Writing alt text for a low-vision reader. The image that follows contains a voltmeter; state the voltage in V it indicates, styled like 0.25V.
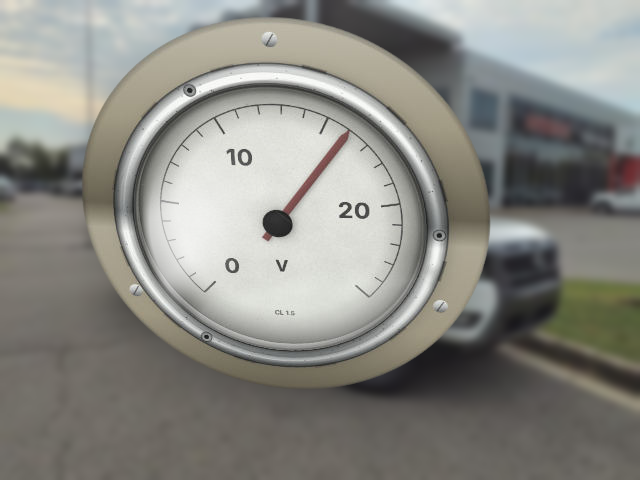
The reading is 16V
